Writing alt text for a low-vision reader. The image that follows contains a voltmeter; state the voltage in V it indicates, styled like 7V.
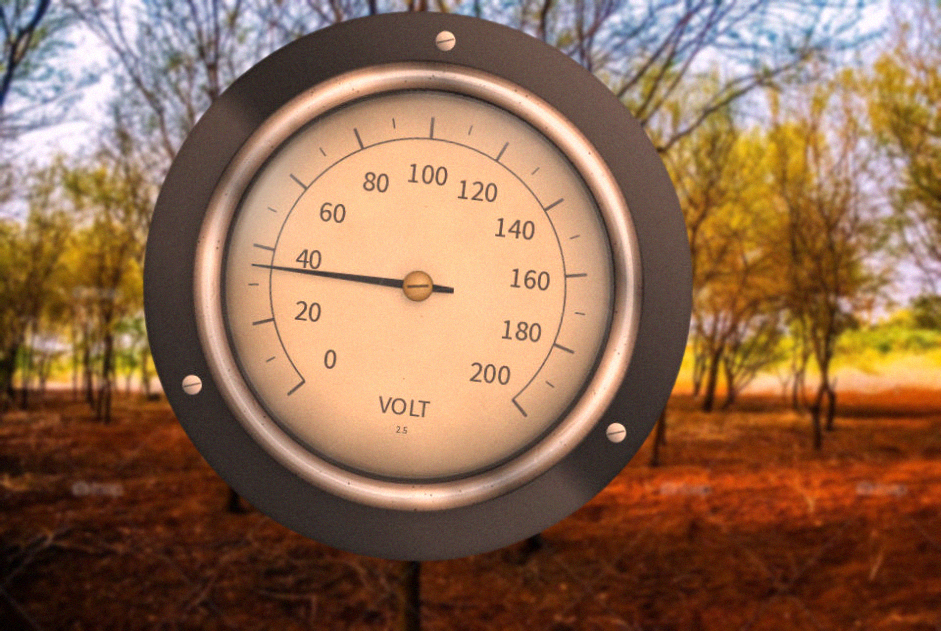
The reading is 35V
